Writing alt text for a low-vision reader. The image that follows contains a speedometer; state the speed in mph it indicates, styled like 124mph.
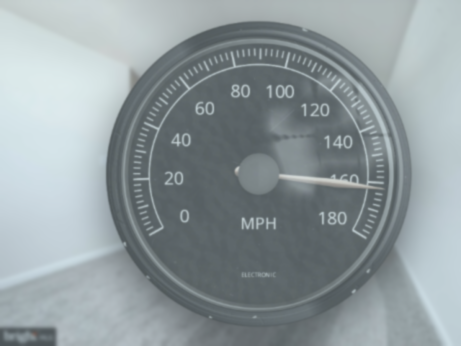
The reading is 162mph
